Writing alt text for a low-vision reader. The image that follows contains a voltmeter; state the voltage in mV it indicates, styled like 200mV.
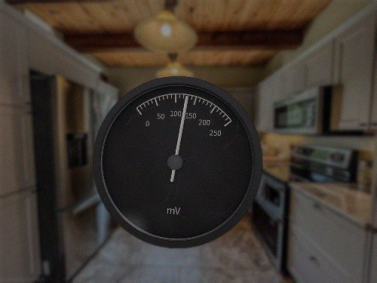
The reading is 130mV
